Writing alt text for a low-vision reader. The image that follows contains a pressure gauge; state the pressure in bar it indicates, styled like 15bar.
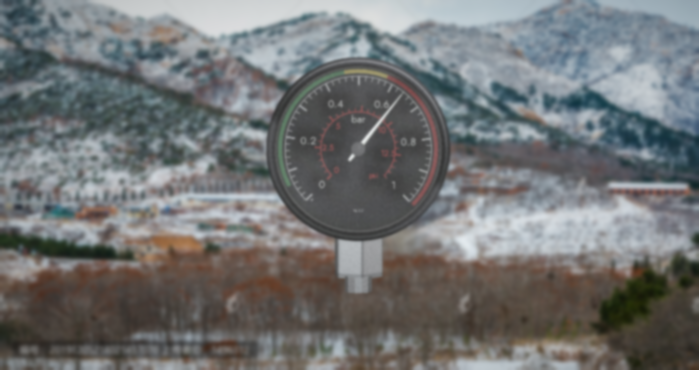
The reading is 0.64bar
